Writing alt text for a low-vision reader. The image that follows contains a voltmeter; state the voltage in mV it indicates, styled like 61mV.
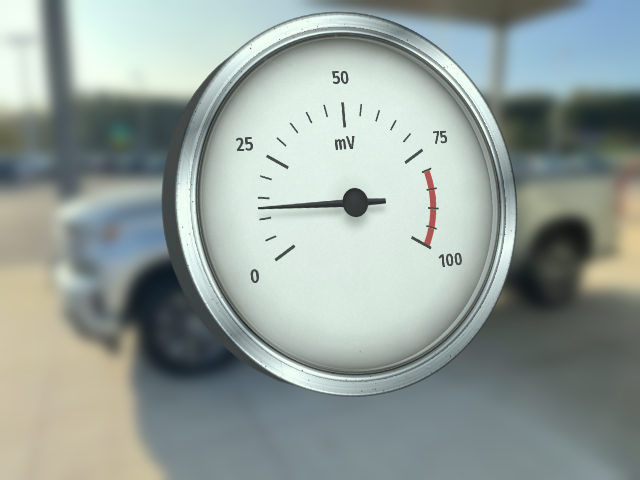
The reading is 12.5mV
